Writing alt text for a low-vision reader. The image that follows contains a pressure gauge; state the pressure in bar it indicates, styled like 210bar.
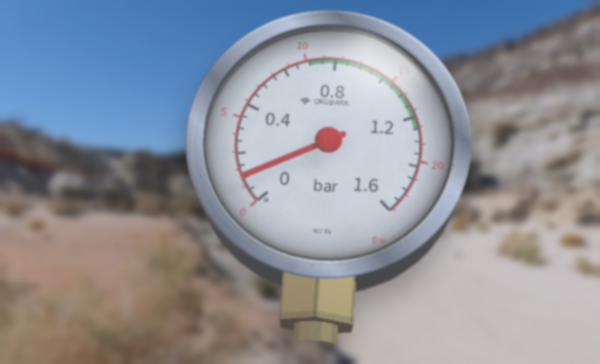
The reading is 0.1bar
